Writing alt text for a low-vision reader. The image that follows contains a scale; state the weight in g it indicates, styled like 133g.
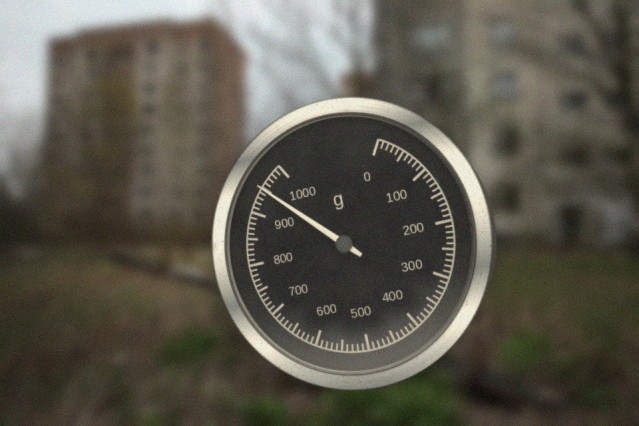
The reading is 950g
